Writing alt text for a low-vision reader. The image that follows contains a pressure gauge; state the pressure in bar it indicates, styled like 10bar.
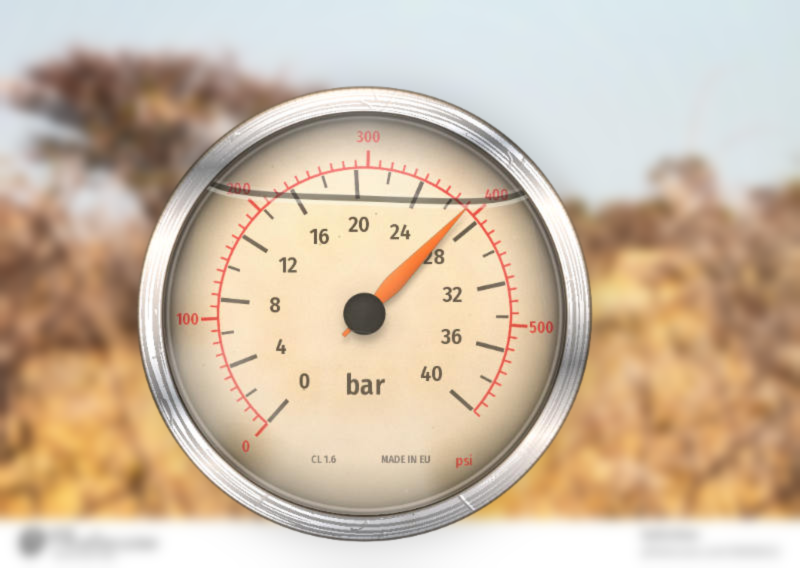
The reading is 27bar
